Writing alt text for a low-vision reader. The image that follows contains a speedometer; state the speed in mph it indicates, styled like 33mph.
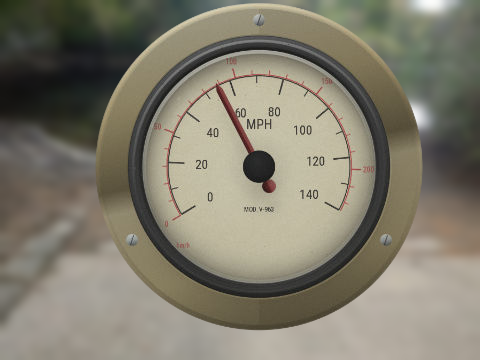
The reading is 55mph
